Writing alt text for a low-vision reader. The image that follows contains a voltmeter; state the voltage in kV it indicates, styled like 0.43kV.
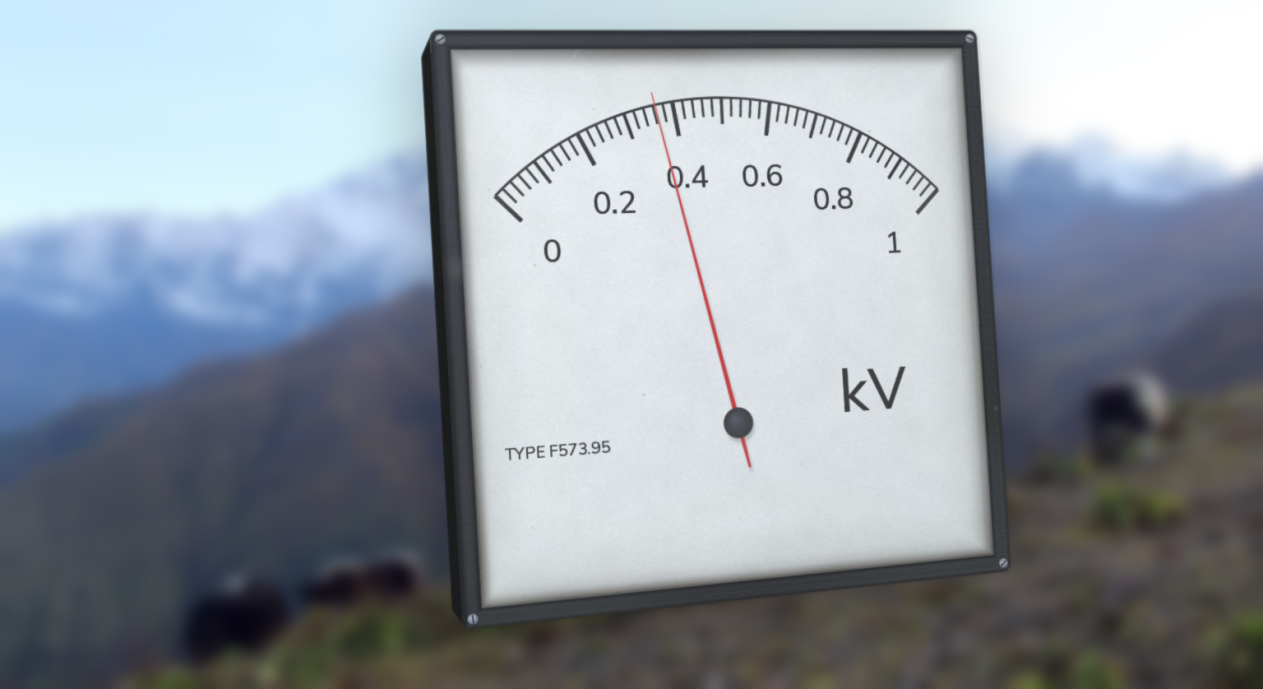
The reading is 0.36kV
